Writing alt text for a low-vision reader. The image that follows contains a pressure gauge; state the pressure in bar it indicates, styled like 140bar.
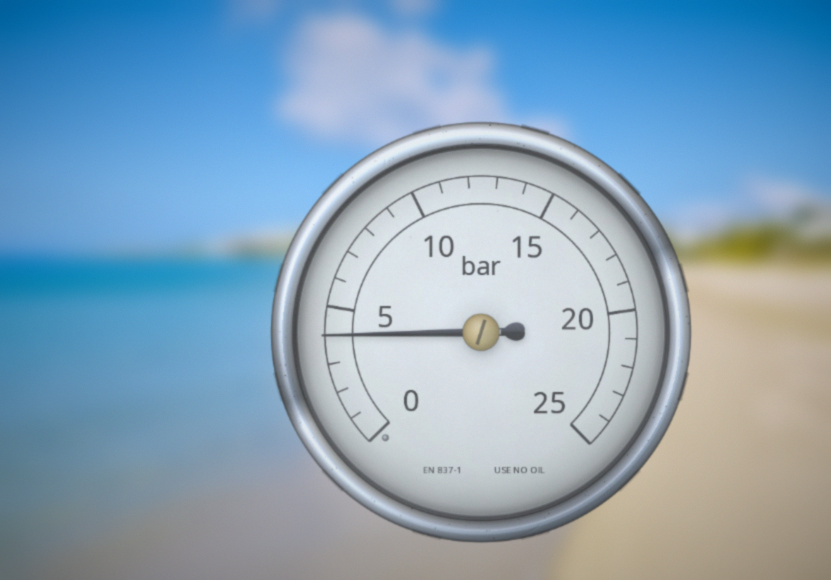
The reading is 4bar
